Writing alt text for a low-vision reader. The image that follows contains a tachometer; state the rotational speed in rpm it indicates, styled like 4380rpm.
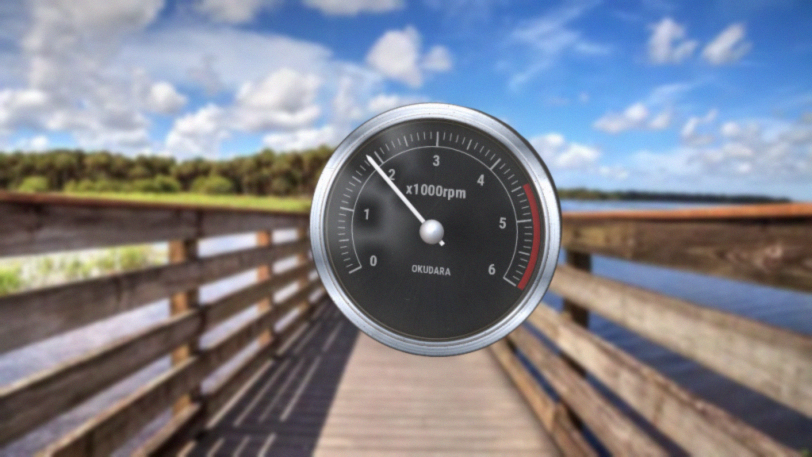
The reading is 1900rpm
